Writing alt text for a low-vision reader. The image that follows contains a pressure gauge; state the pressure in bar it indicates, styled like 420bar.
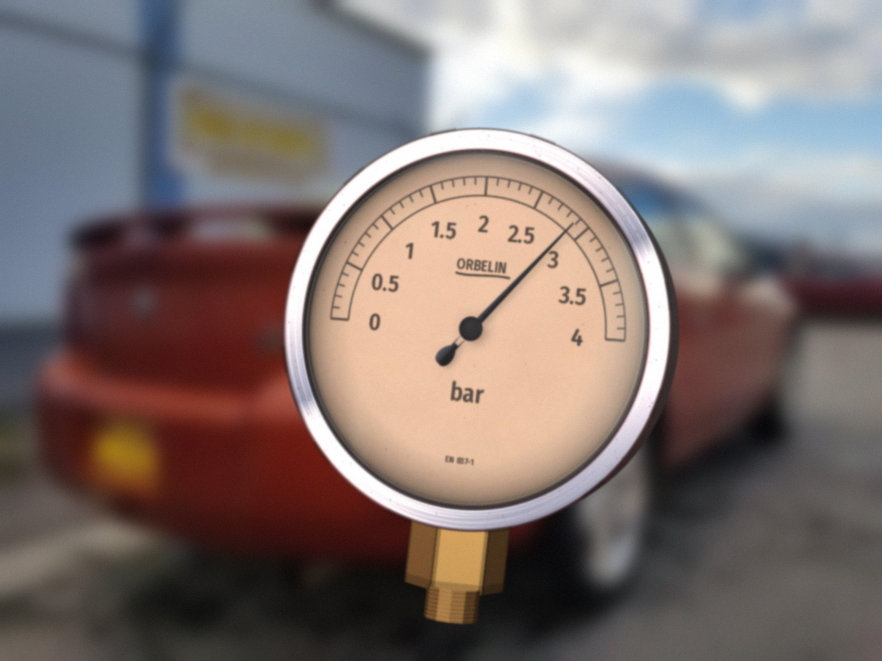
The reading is 2.9bar
